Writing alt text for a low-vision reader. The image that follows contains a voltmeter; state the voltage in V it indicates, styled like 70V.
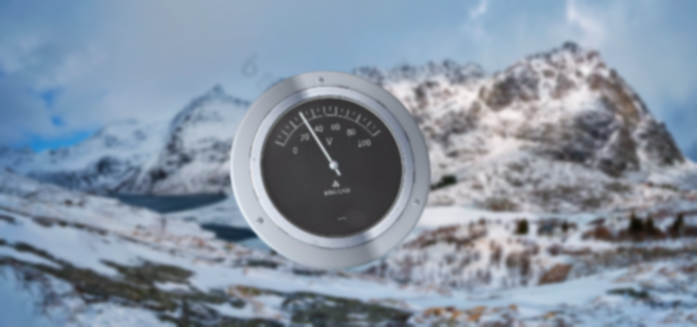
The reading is 30V
